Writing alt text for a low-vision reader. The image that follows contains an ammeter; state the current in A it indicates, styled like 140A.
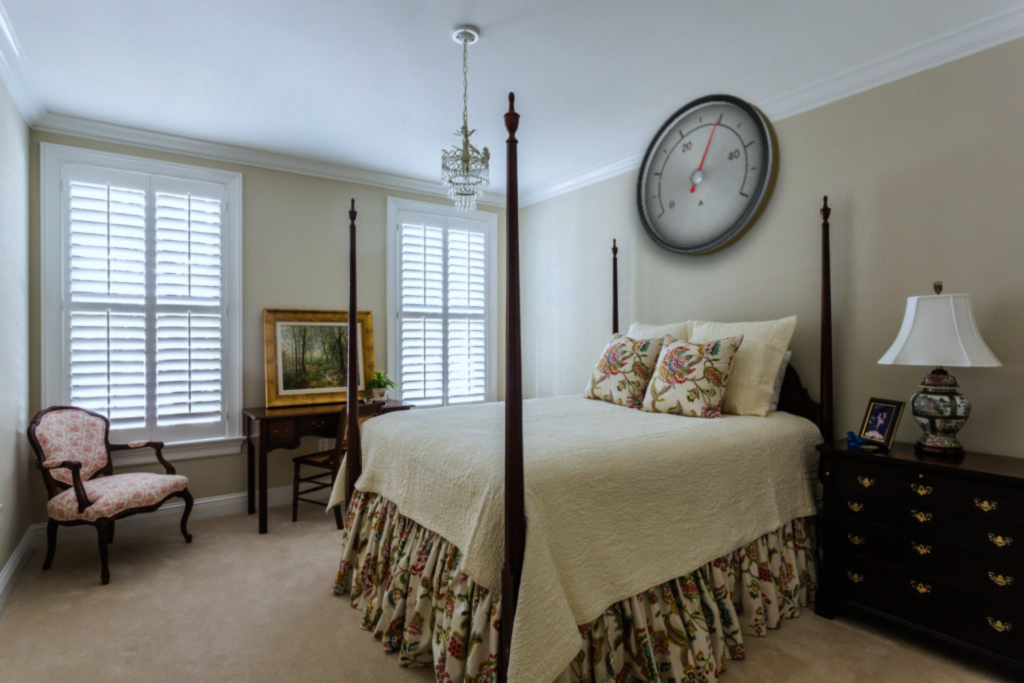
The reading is 30A
